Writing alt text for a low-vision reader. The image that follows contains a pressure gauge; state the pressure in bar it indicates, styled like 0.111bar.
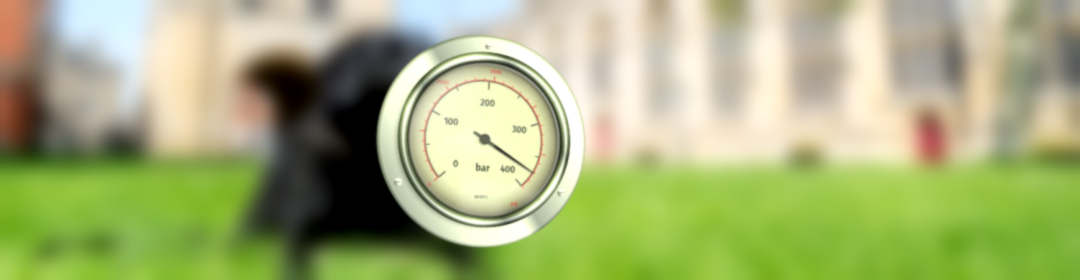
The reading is 375bar
